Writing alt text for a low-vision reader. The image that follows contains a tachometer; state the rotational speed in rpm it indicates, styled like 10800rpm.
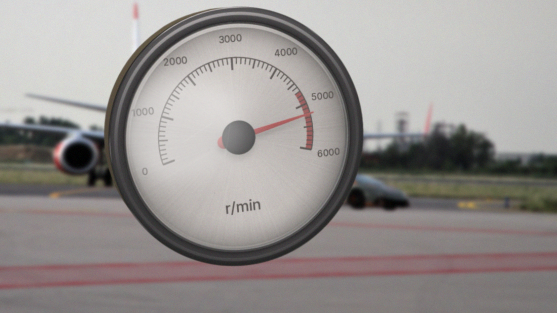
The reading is 5200rpm
